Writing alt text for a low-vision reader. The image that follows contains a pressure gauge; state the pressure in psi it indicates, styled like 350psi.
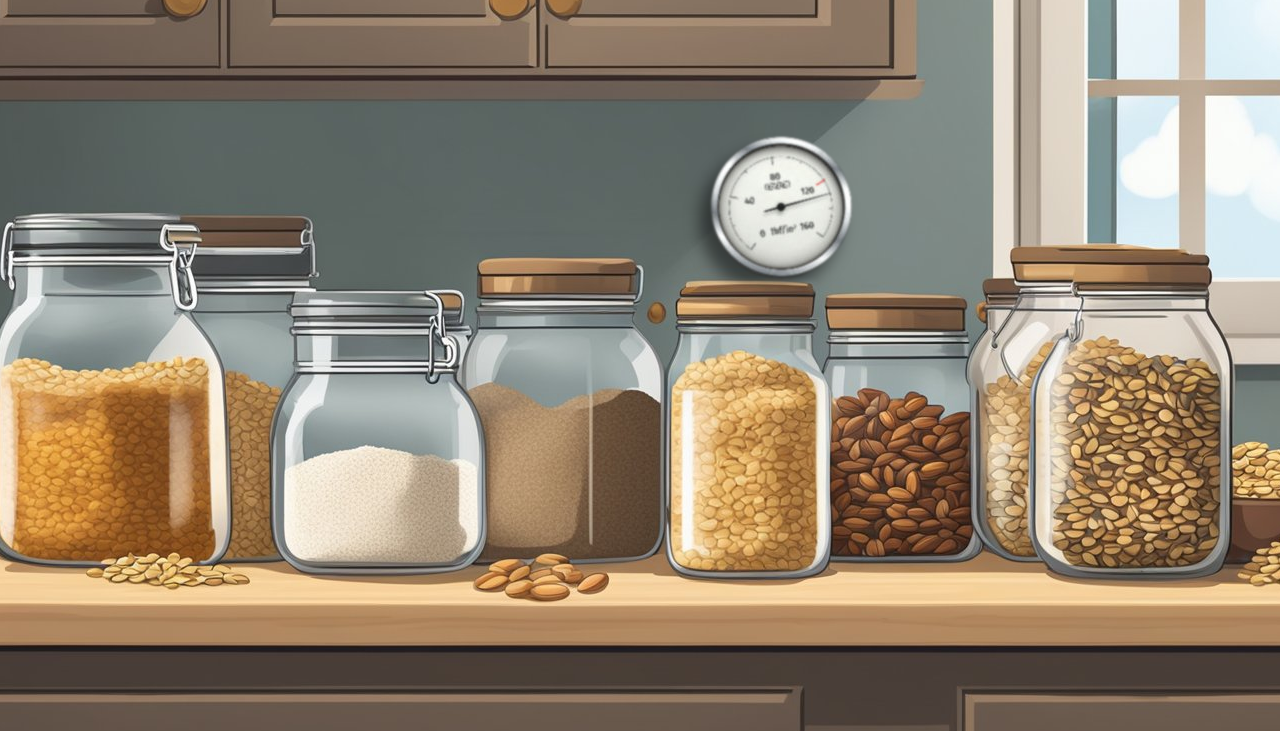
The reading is 130psi
